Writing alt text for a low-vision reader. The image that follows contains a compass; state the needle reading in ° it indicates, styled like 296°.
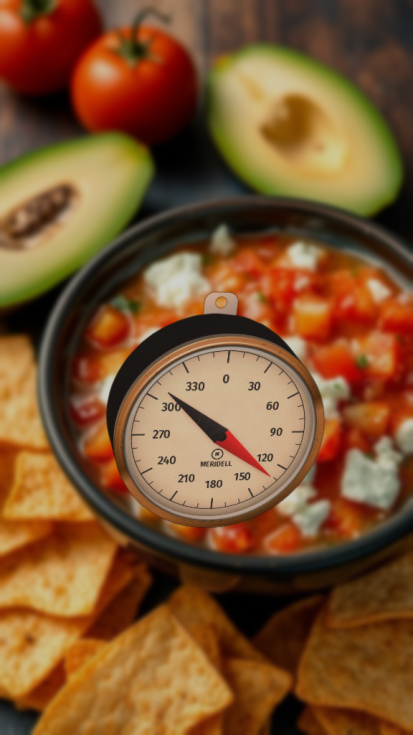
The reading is 130°
